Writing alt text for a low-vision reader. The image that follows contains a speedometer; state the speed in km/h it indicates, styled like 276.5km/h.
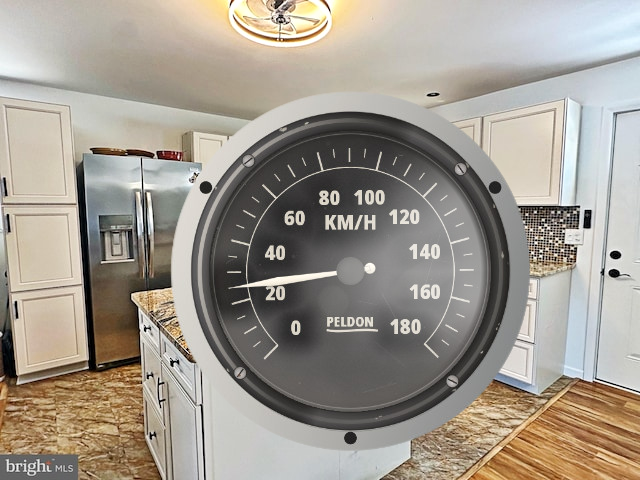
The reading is 25km/h
